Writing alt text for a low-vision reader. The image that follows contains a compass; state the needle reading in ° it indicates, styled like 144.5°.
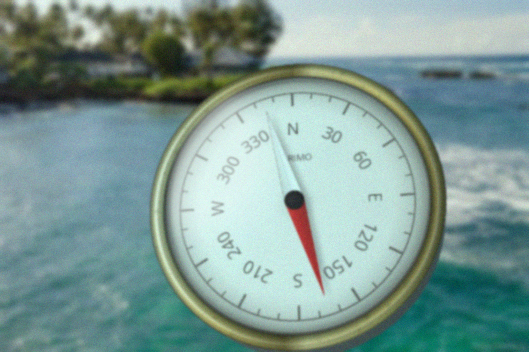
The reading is 165°
